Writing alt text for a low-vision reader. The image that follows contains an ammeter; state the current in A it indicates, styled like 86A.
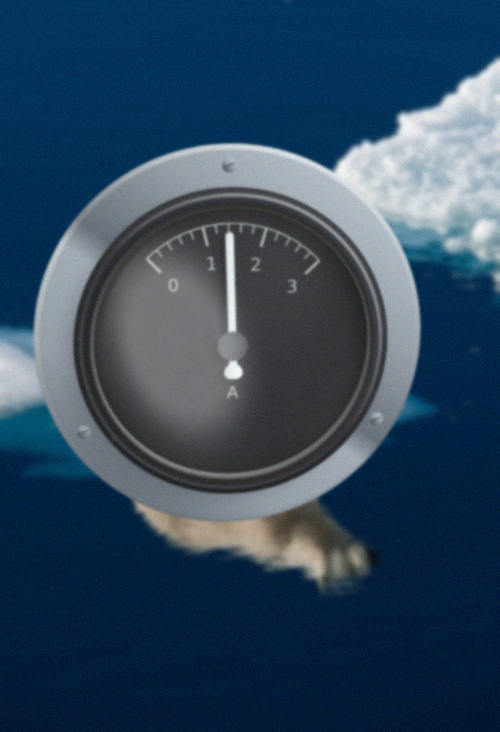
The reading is 1.4A
